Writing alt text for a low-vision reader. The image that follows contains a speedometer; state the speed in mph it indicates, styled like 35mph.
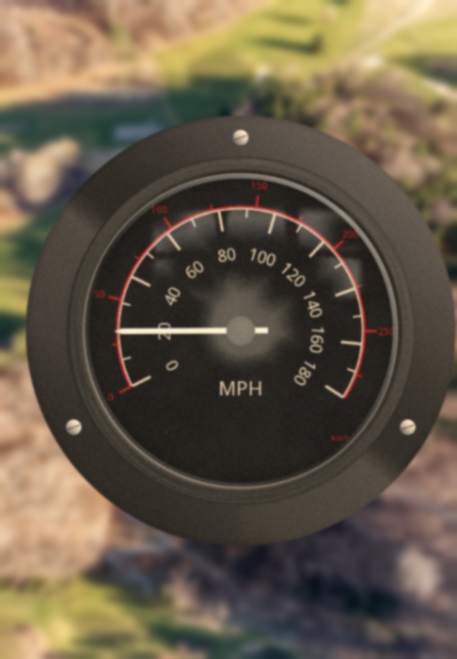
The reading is 20mph
